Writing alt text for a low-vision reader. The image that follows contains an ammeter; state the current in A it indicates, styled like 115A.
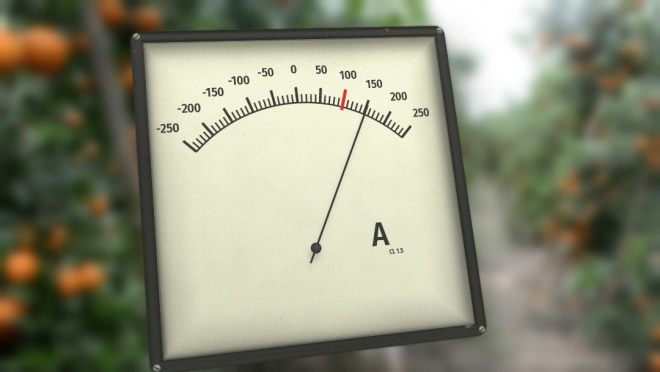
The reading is 150A
